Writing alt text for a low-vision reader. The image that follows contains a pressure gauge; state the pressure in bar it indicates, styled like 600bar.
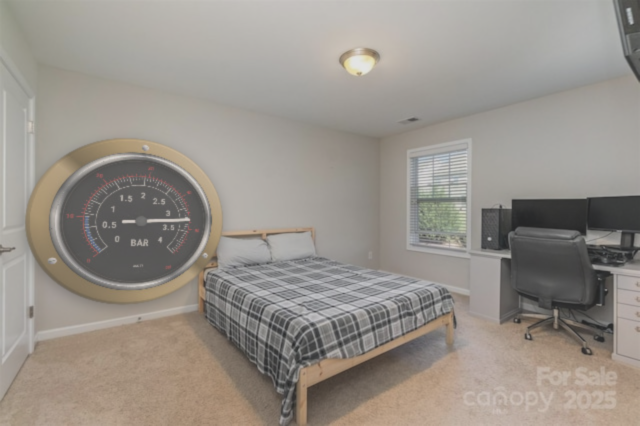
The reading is 3.25bar
